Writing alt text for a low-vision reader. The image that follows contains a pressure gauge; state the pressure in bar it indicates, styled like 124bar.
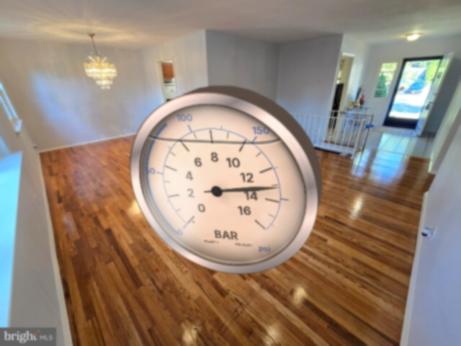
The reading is 13bar
